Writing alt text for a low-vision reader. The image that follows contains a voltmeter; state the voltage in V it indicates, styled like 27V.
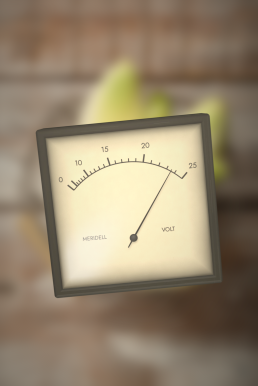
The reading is 23.5V
